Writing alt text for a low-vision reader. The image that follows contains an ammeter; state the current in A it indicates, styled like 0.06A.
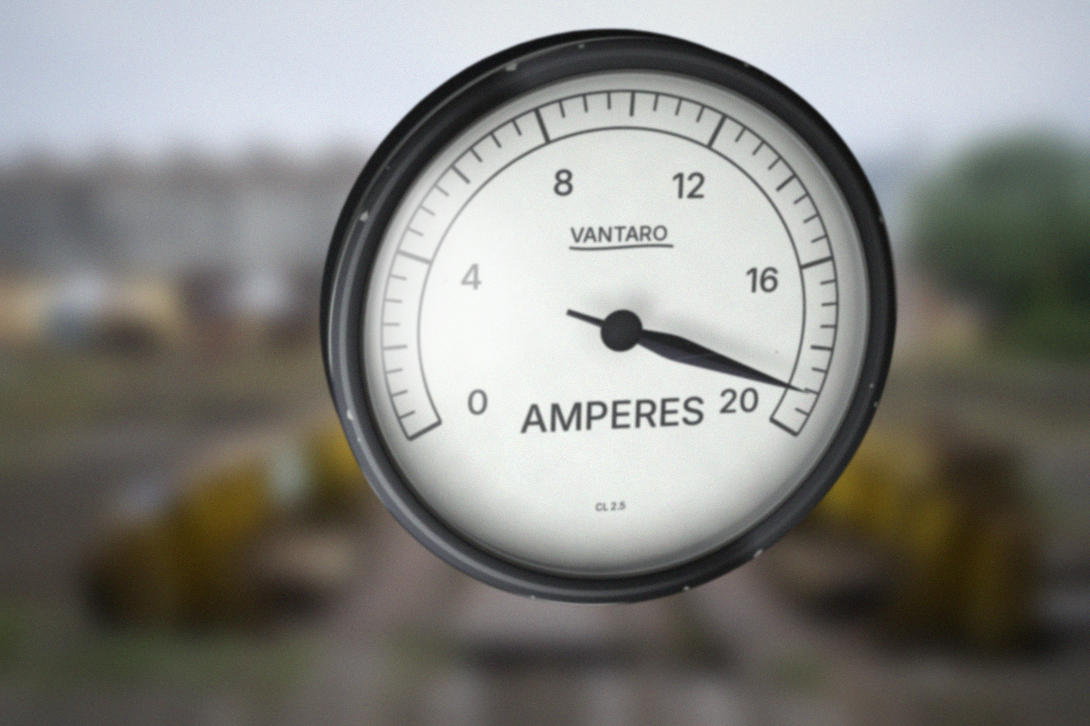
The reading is 19A
